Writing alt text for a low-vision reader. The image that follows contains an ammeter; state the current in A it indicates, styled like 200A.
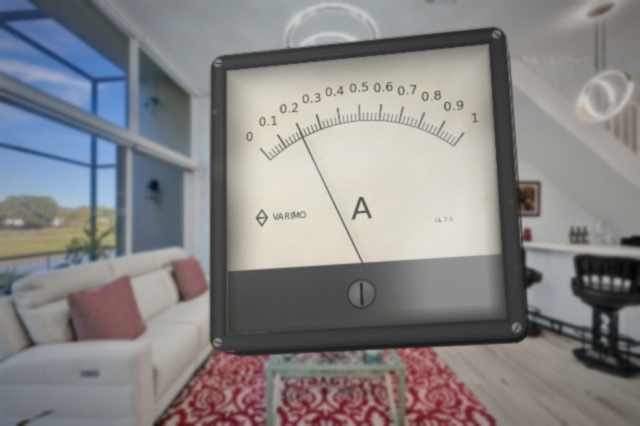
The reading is 0.2A
